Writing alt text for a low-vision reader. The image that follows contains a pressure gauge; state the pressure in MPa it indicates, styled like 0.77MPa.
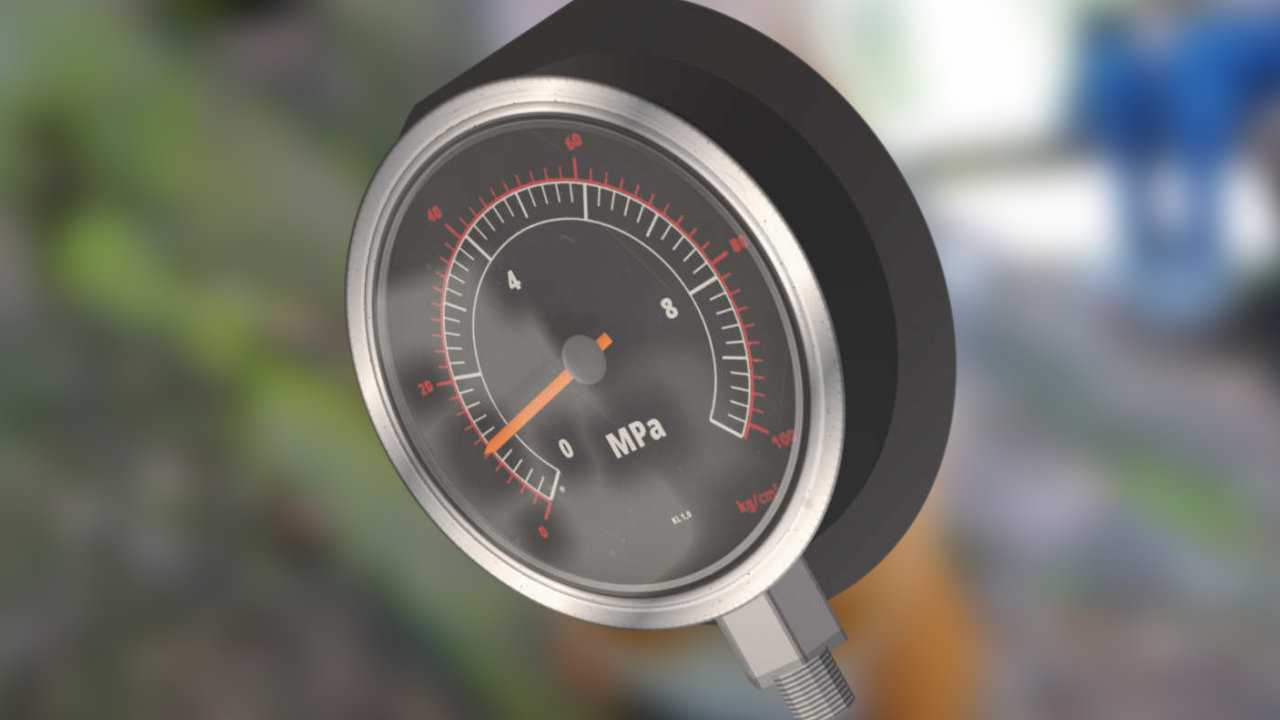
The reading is 1MPa
